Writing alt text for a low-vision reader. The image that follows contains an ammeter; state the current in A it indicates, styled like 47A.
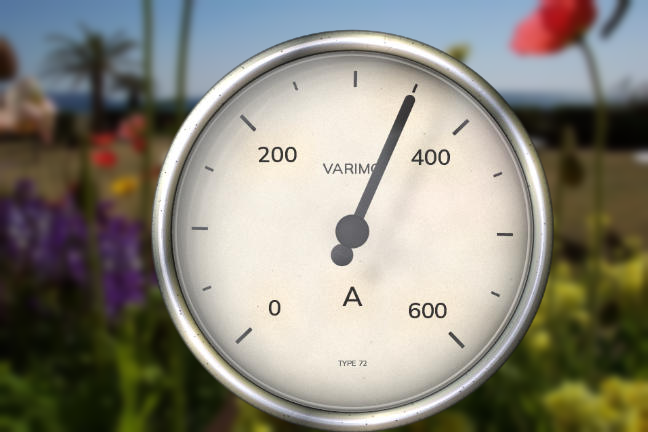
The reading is 350A
